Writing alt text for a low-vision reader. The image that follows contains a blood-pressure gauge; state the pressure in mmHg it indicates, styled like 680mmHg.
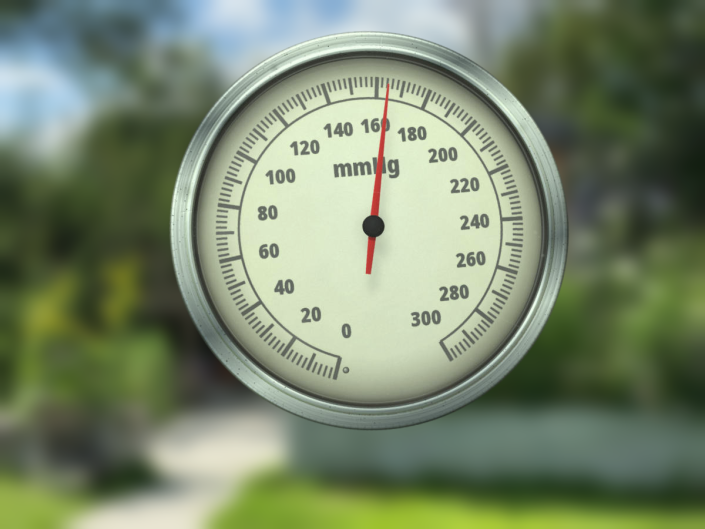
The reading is 164mmHg
